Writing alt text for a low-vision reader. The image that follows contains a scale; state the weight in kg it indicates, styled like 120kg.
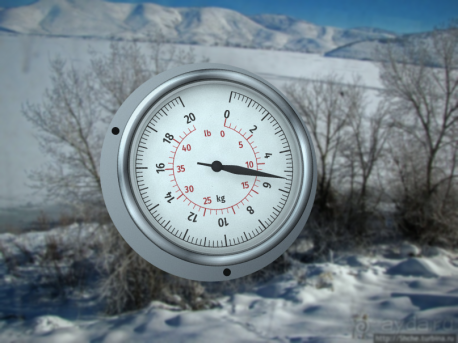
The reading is 5.4kg
